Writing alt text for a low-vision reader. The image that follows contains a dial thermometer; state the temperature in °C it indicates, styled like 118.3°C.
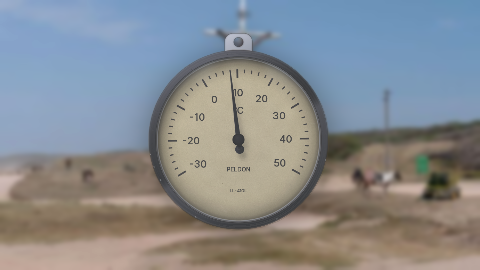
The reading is 8°C
